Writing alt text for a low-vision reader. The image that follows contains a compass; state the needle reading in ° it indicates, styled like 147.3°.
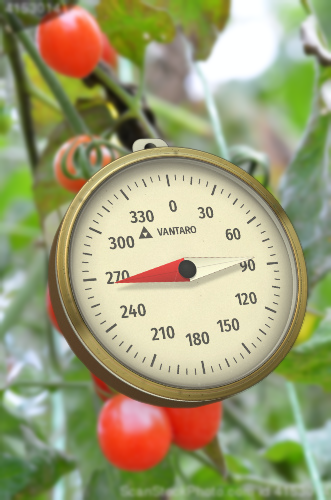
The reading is 265°
